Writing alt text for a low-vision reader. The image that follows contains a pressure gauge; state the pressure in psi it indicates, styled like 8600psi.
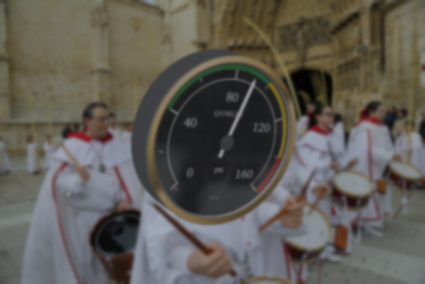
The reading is 90psi
